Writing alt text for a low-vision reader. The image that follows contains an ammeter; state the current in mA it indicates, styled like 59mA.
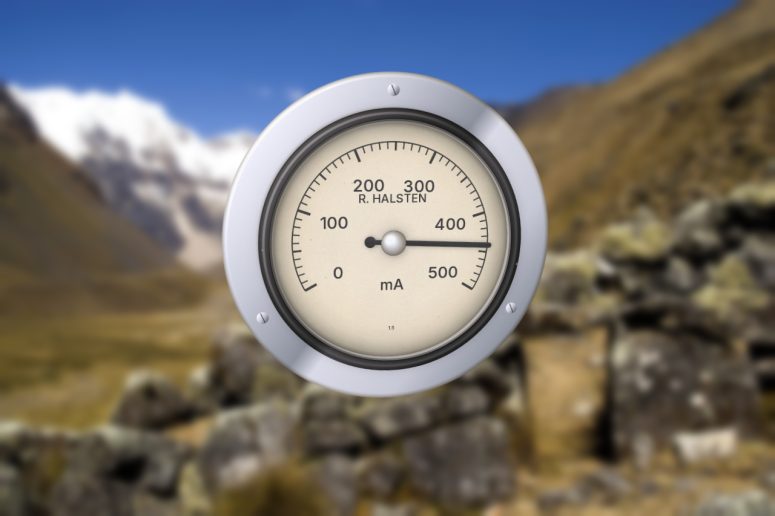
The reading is 440mA
